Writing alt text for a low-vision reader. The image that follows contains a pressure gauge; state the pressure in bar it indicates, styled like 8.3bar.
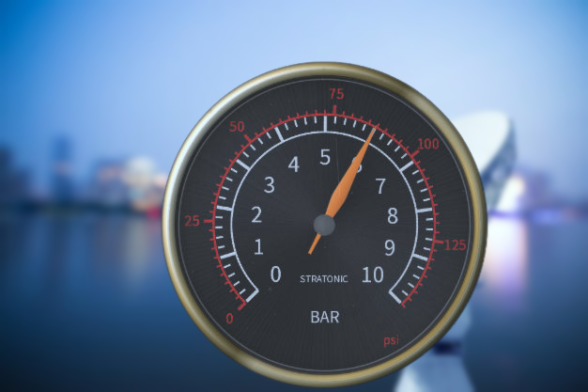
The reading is 6bar
